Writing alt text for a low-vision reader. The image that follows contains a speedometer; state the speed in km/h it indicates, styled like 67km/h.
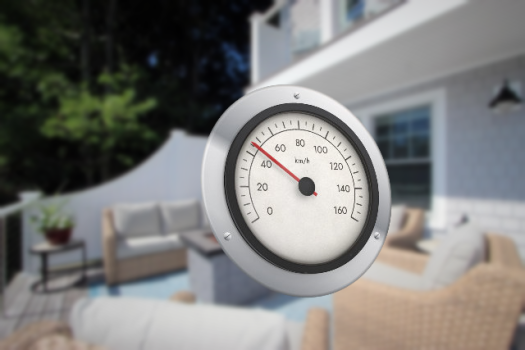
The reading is 45km/h
